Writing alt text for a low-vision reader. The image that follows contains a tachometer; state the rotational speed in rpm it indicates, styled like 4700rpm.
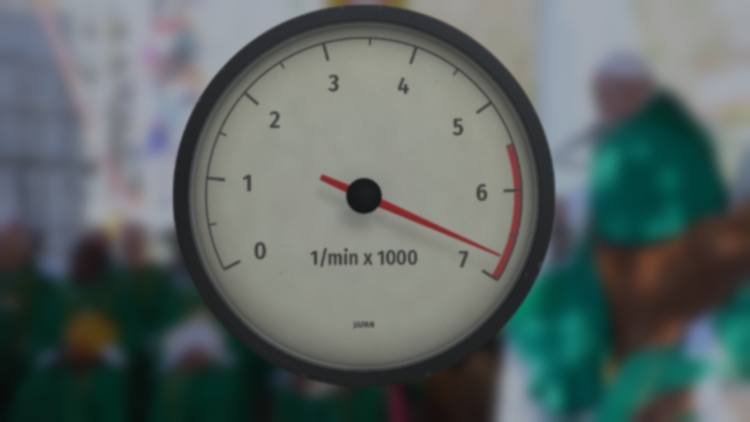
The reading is 6750rpm
